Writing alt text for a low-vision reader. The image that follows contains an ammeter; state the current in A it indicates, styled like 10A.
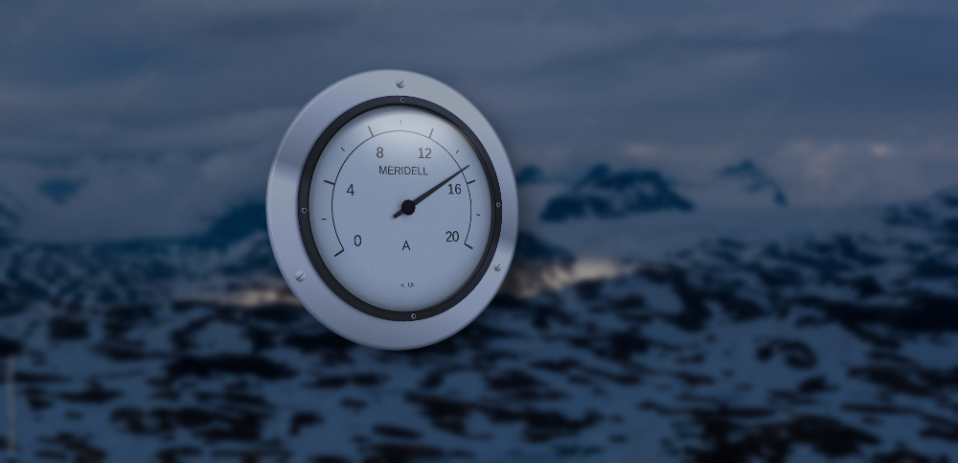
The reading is 15A
